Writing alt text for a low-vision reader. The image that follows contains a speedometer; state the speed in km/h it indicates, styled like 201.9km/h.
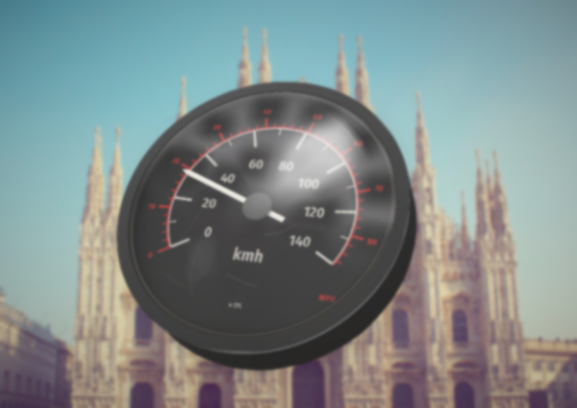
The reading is 30km/h
